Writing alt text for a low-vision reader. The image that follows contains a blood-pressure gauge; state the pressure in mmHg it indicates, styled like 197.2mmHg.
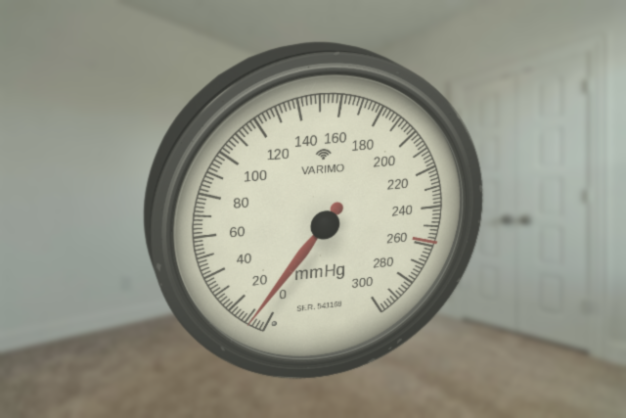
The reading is 10mmHg
